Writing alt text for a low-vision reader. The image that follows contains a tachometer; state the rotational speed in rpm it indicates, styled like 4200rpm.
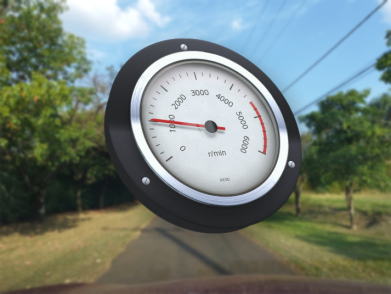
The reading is 1000rpm
